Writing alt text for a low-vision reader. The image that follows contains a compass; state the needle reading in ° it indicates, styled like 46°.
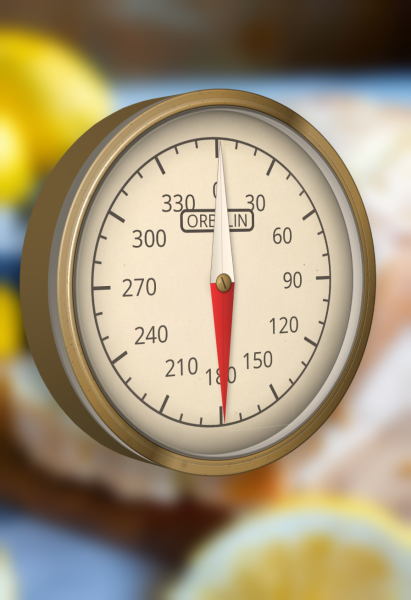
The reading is 180°
